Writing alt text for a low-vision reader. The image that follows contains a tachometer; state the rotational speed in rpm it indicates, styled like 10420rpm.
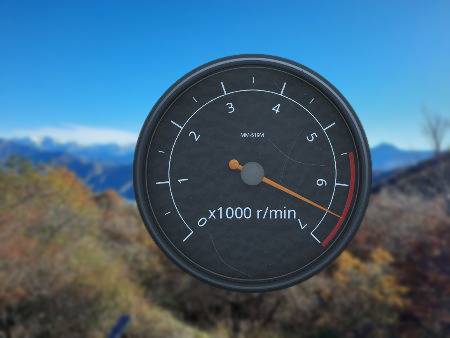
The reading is 6500rpm
